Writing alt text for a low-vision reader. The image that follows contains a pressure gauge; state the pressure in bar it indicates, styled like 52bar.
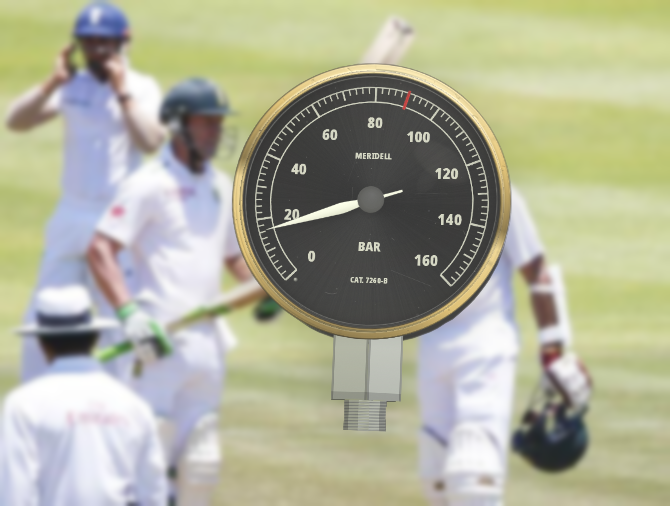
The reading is 16bar
